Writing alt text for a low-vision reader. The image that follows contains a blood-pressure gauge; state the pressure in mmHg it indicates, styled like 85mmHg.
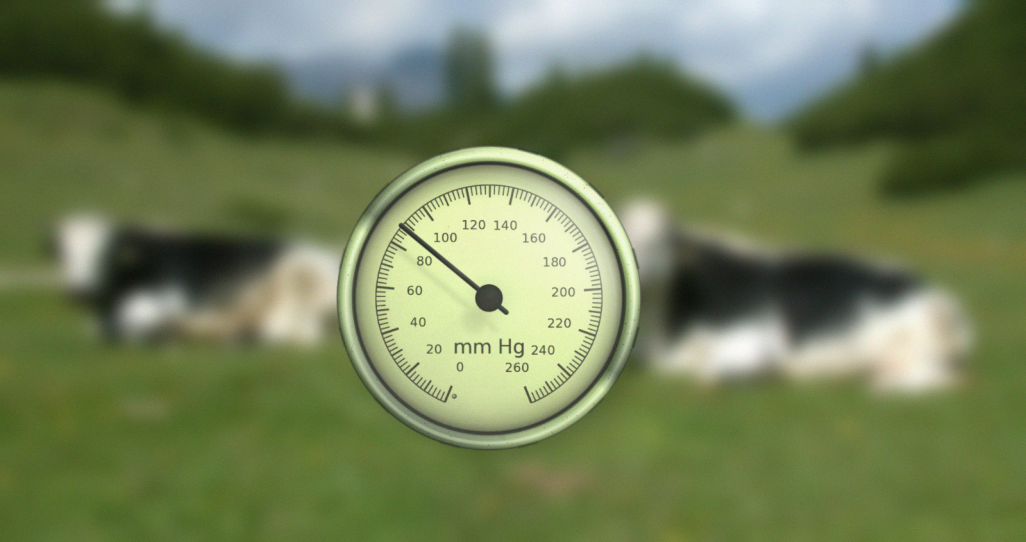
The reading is 88mmHg
